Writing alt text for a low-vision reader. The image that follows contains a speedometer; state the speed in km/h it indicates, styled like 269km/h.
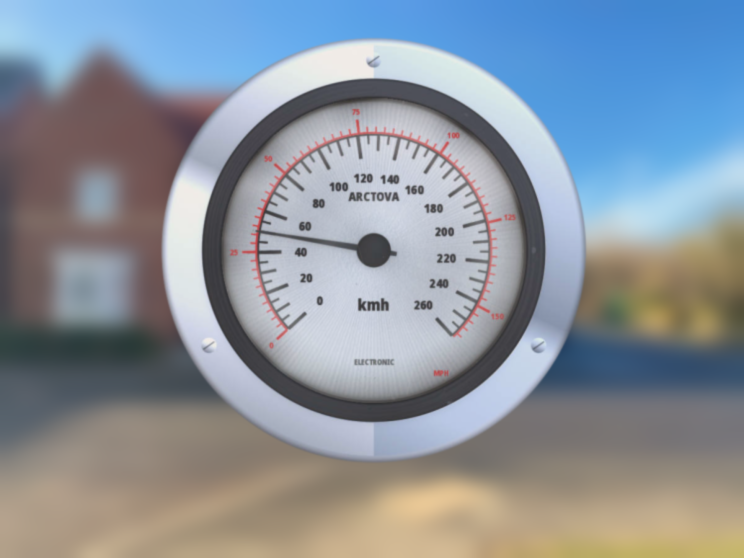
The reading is 50km/h
